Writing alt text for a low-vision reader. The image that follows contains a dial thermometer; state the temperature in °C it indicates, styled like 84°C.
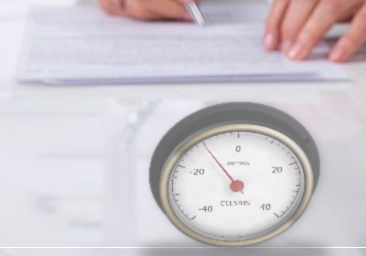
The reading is -10°C
